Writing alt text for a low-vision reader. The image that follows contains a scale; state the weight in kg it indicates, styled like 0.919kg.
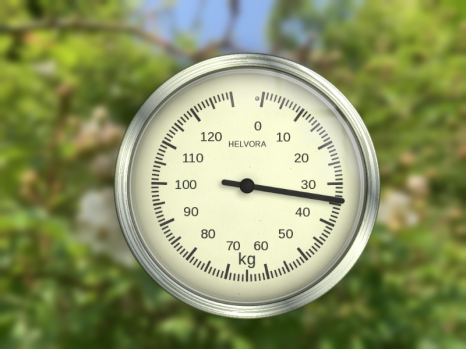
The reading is 34kg
